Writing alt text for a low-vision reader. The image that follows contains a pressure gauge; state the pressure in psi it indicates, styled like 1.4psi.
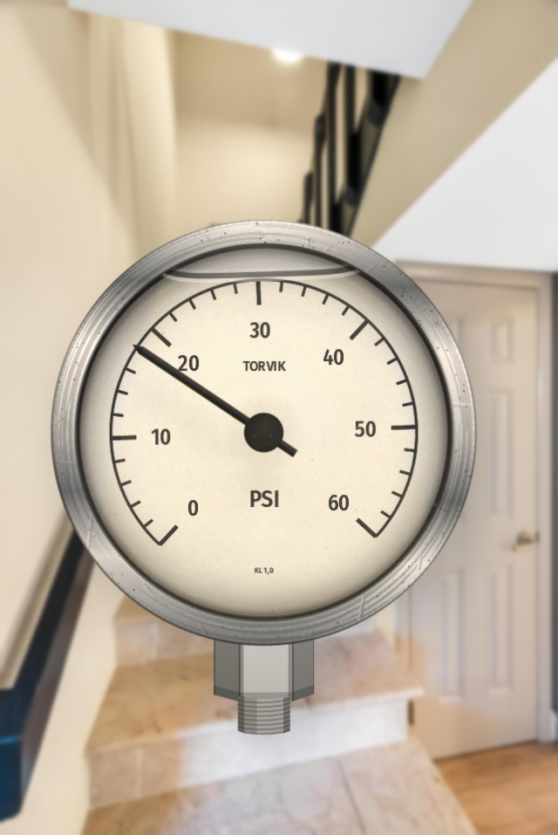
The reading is 18psi
